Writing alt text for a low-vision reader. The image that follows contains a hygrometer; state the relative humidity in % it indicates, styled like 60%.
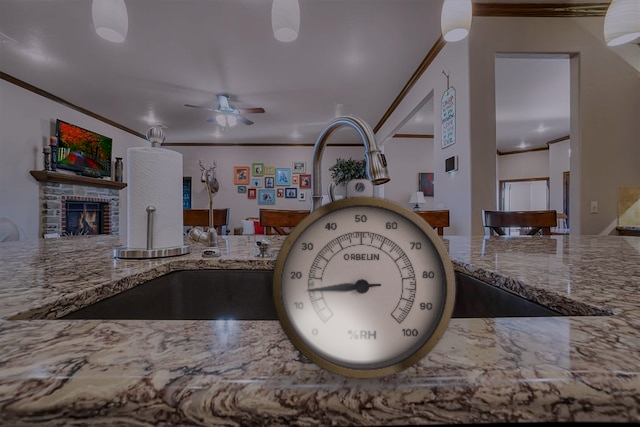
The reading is 15%
